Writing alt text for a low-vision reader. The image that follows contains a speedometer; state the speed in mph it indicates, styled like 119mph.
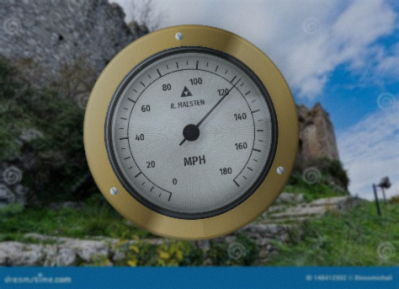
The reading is 122.5mph
